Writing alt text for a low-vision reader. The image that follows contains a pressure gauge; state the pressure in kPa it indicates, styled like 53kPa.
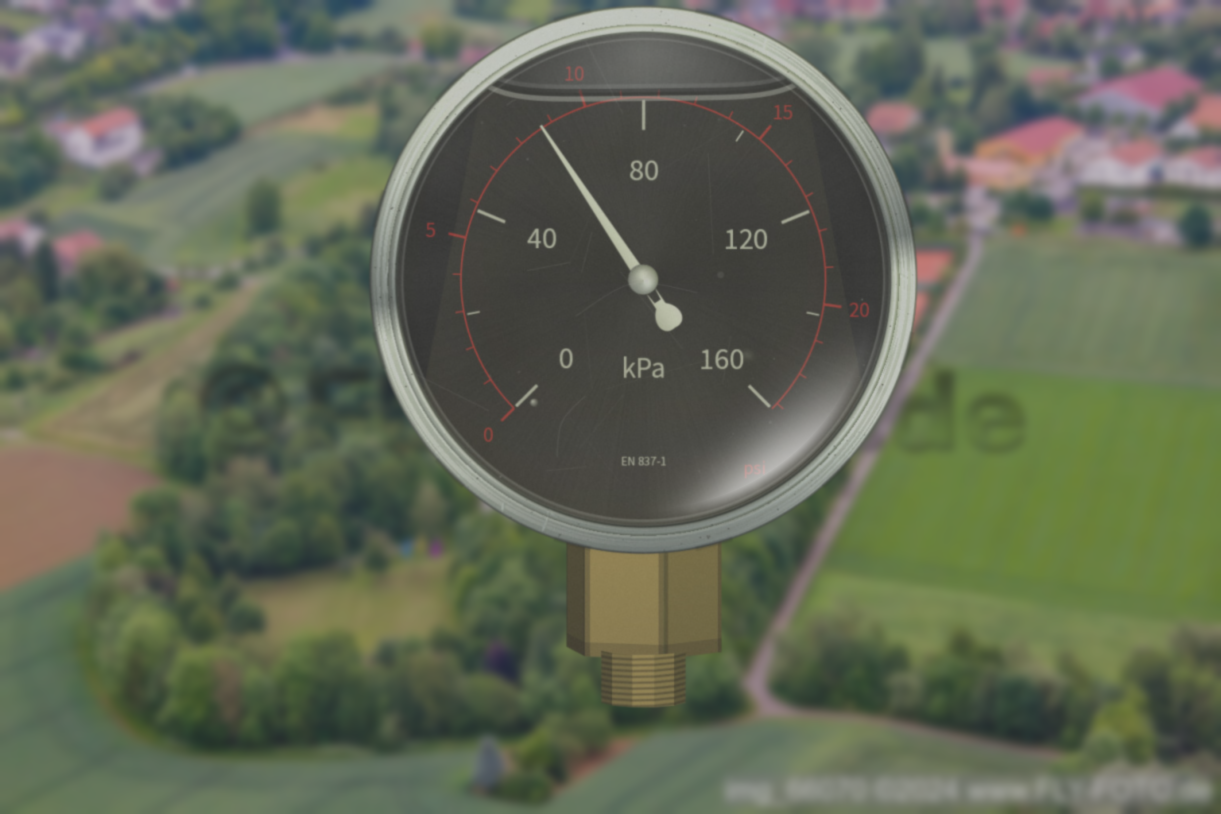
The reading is 60kPa
